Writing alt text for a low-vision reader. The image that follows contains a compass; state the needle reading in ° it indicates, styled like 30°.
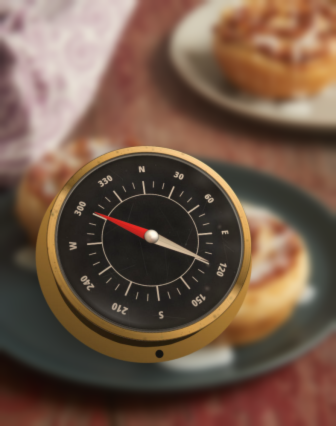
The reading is 300°
